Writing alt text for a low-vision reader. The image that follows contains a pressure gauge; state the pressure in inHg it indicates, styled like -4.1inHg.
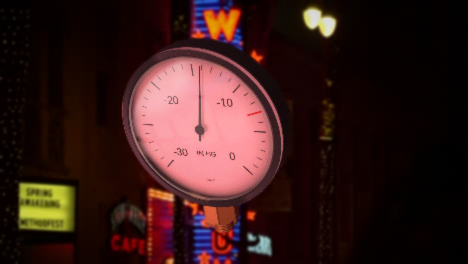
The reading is -14inHg
